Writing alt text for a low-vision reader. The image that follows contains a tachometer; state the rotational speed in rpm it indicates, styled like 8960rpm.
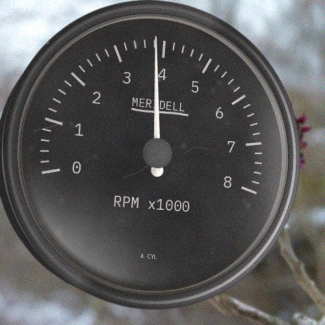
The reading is 3800rpm
